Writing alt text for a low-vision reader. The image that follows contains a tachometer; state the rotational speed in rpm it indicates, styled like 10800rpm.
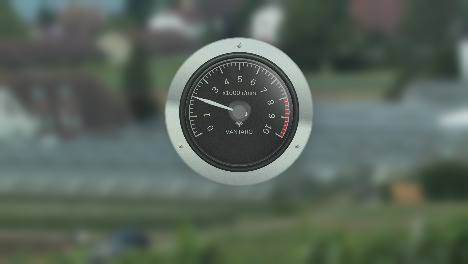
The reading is 2000rpm
